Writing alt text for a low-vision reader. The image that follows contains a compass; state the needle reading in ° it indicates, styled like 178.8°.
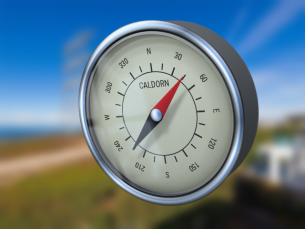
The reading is 45°
